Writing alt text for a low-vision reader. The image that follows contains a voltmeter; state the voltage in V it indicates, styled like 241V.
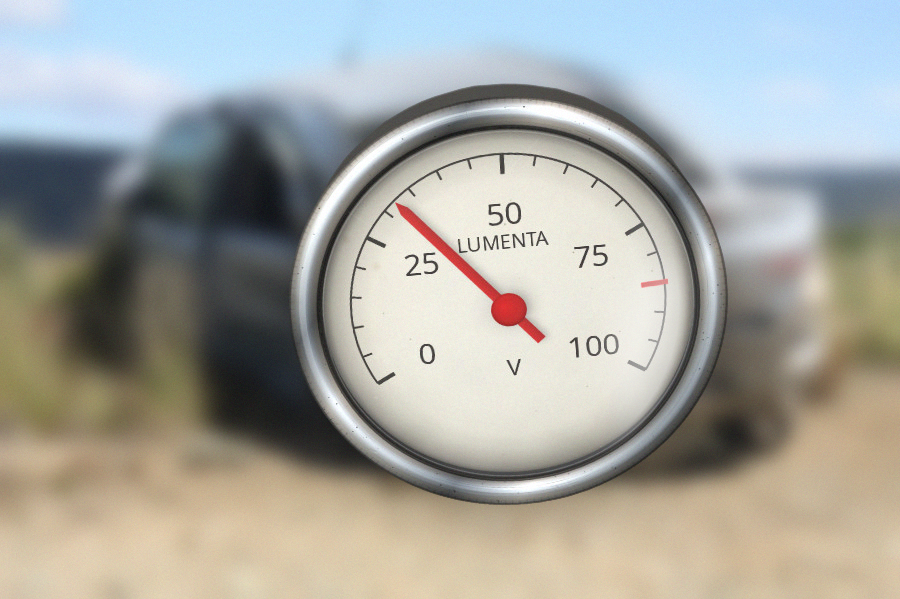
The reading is 32.5V
